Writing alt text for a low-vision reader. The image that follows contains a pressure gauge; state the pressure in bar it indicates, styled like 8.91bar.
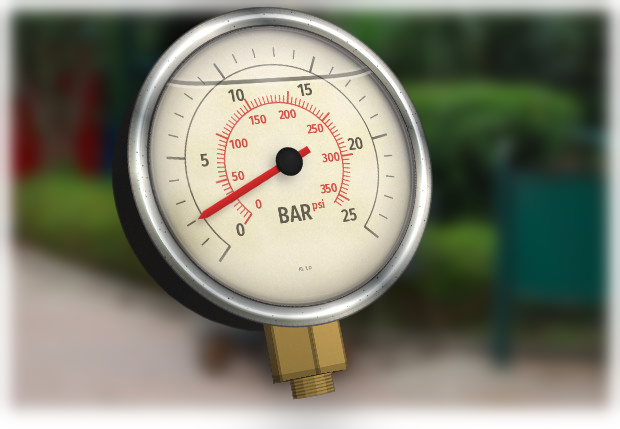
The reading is 2bar
